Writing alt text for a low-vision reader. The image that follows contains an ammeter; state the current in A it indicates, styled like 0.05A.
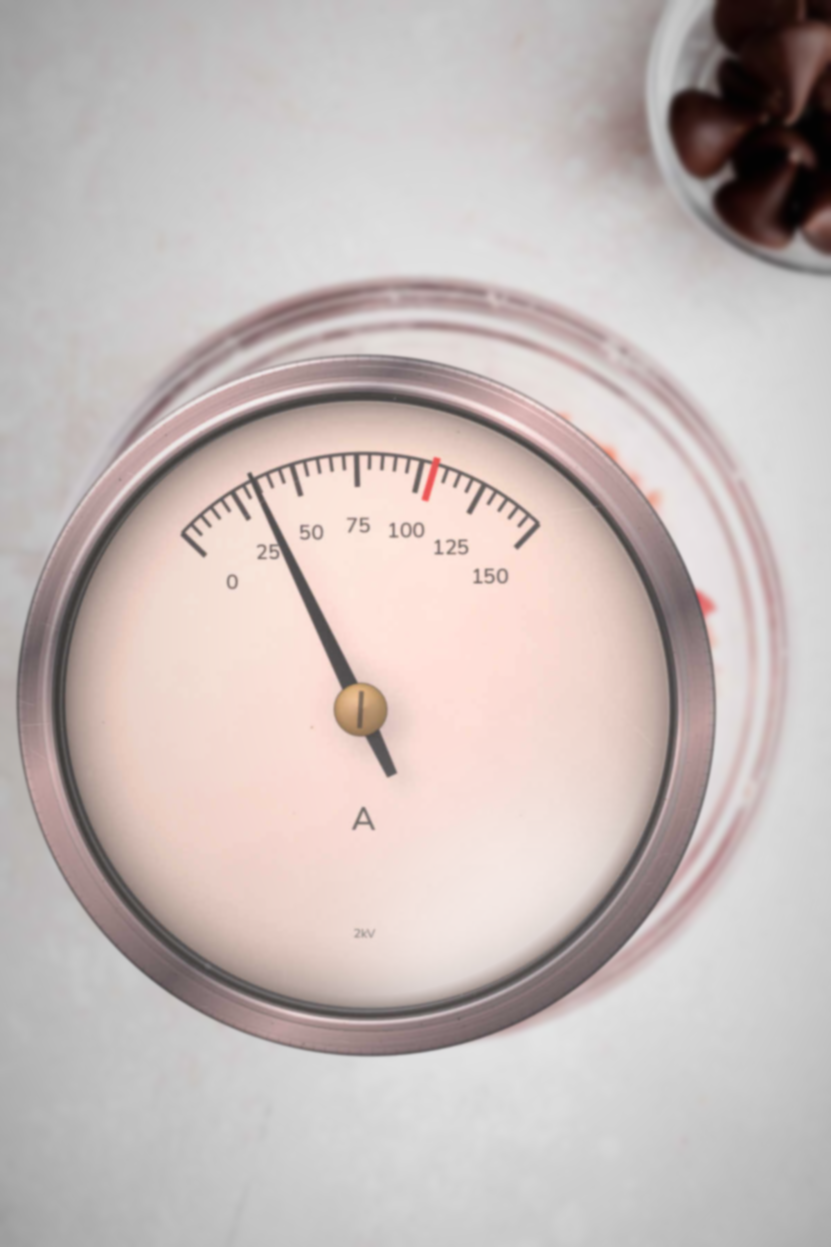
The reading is 35A
